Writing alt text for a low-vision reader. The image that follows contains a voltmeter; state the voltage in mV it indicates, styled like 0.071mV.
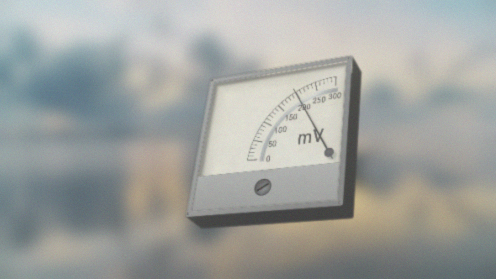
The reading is 200mV
